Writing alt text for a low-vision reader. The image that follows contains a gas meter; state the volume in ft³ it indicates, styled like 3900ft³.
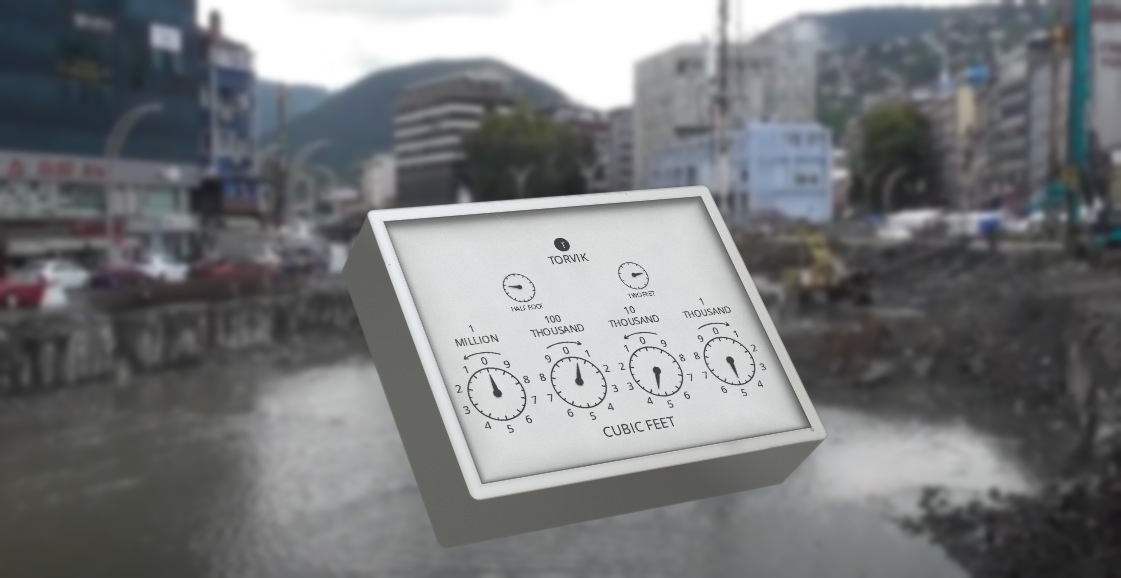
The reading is 4500ft³
